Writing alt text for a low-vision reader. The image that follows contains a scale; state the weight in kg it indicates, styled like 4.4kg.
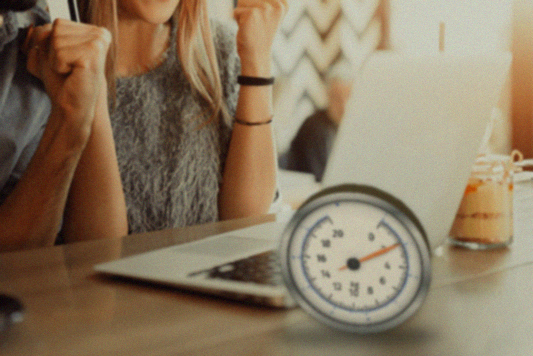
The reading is 2kg
